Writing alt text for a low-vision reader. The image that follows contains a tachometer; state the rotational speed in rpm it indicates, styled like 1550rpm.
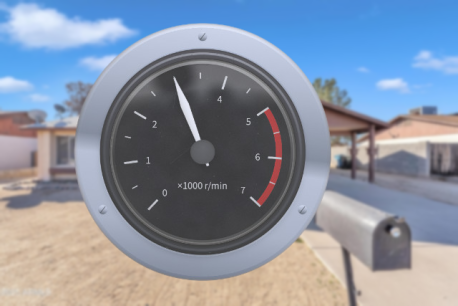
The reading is 3000rpm
